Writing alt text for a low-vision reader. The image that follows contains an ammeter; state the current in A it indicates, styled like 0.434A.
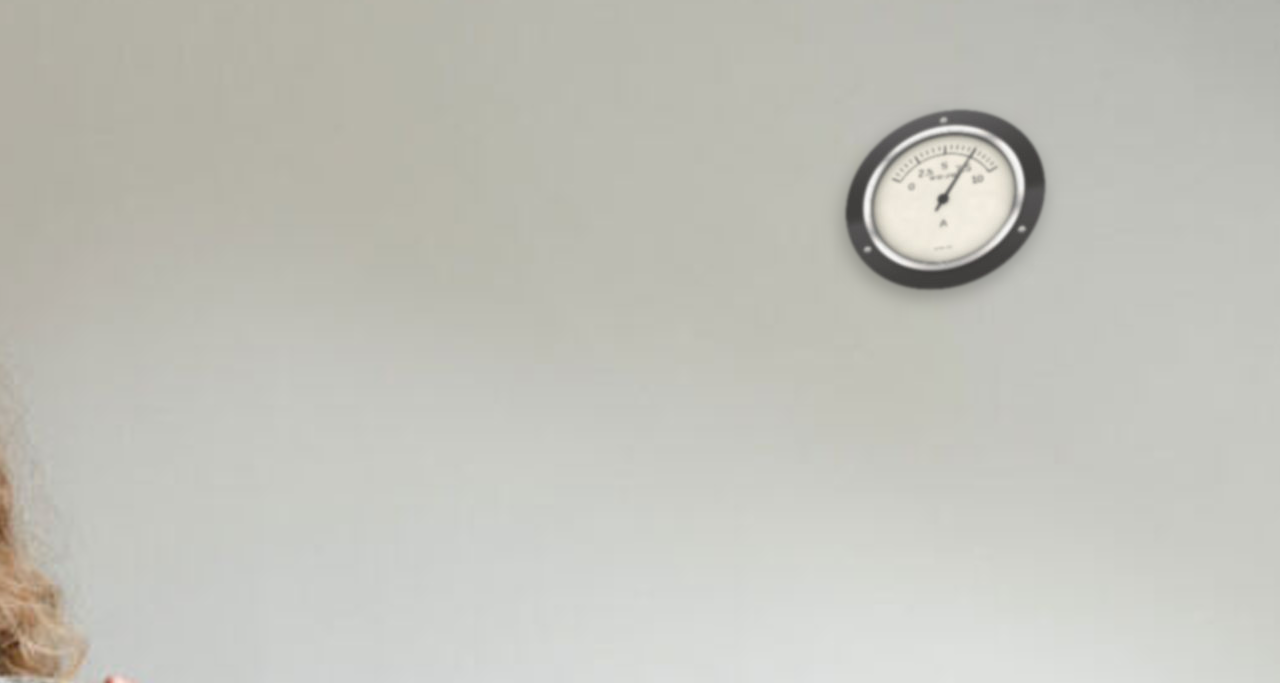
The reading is 7.5A
